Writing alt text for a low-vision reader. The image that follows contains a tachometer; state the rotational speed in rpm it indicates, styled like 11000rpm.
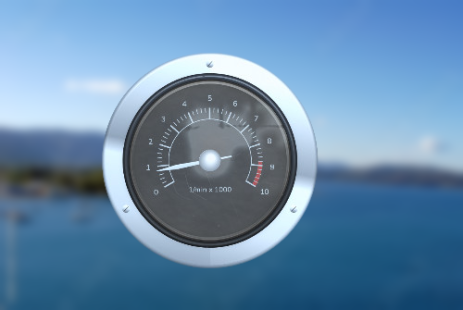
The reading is 800rpm
